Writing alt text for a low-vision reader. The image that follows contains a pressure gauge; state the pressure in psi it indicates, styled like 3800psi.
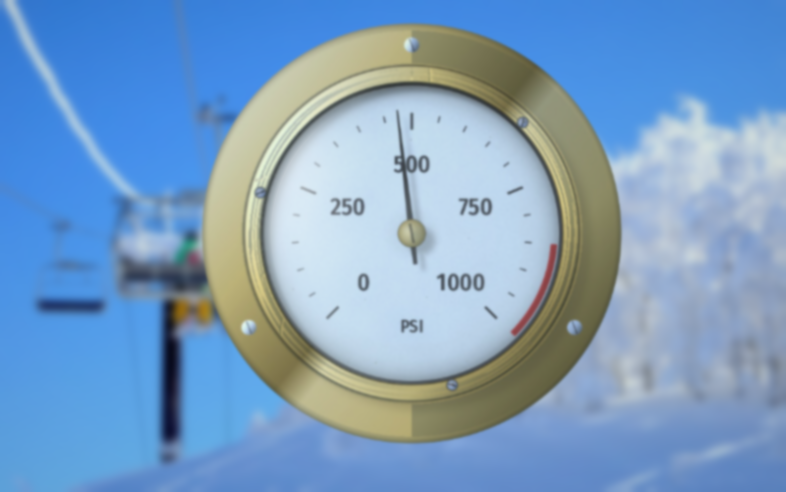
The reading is 475psi
